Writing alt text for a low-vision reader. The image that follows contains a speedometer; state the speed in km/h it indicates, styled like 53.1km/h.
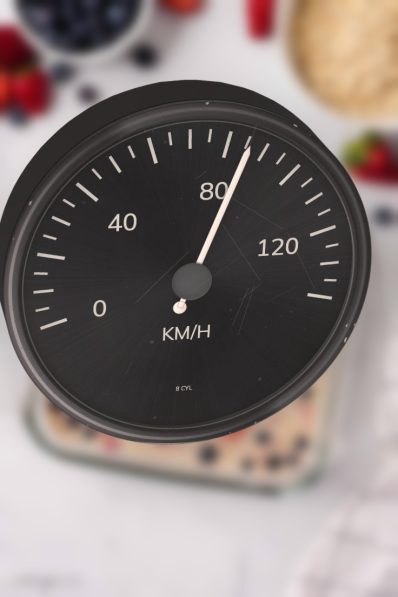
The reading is 85km/h
